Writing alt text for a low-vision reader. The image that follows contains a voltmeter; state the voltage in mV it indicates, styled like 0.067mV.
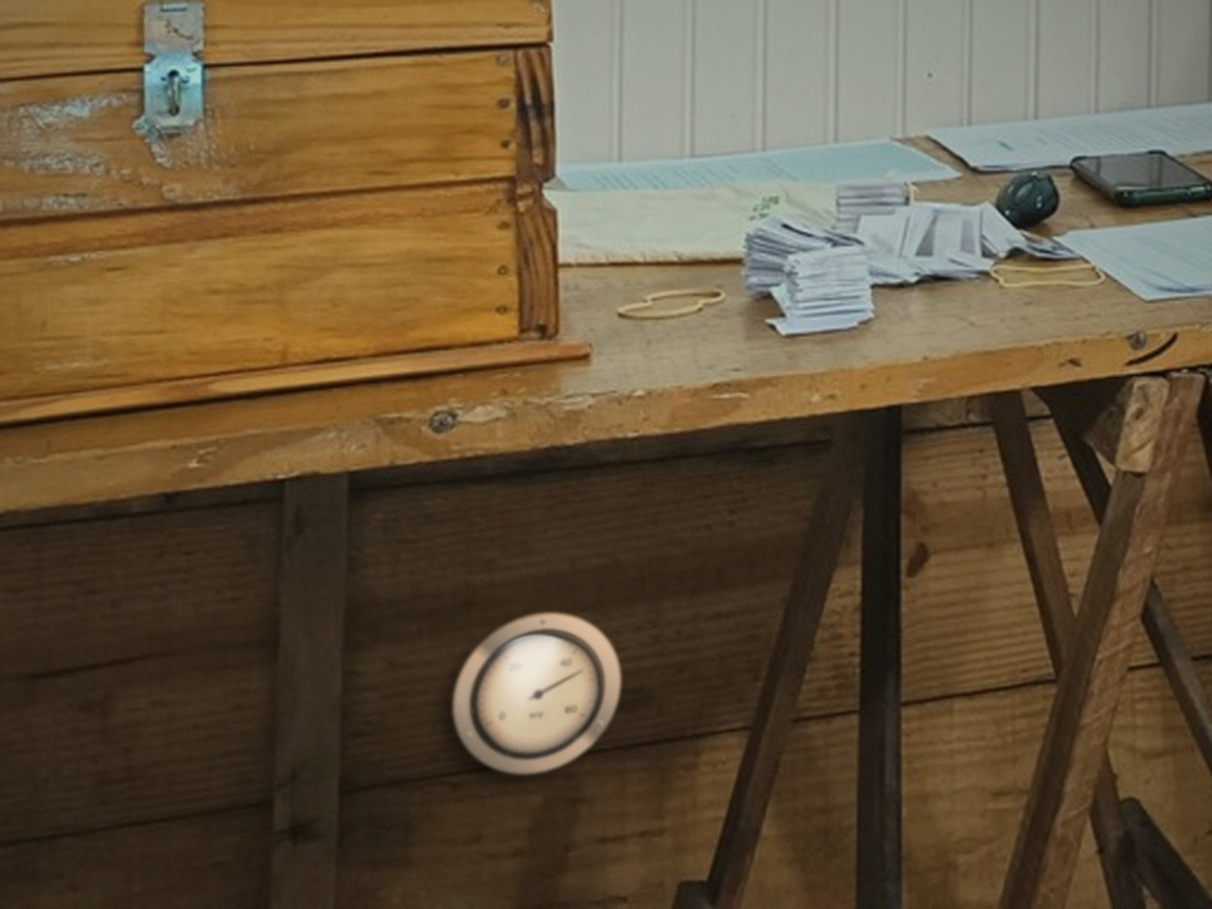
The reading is 46mV
